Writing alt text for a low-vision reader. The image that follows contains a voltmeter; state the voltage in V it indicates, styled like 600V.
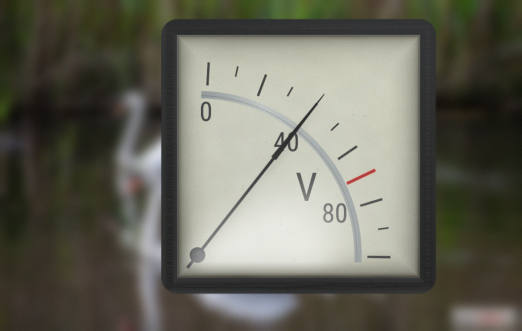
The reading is 40V
